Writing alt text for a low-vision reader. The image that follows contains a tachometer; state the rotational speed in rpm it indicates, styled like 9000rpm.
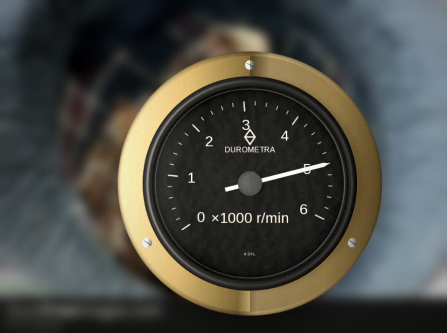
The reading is 5000rpm
